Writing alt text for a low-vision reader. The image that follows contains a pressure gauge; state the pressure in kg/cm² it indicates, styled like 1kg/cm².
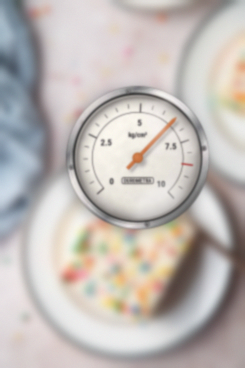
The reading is 6.5kg/cm²
